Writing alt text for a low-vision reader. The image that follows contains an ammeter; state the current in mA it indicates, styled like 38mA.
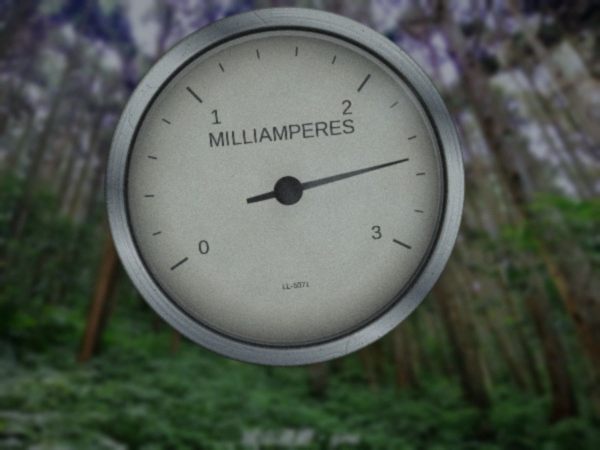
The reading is 2.5mA
